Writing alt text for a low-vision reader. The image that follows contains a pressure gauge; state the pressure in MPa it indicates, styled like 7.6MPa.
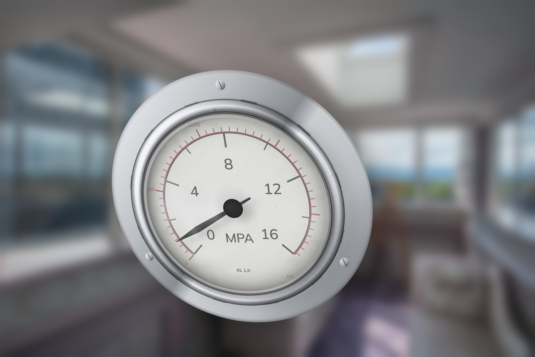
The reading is 1MPa
